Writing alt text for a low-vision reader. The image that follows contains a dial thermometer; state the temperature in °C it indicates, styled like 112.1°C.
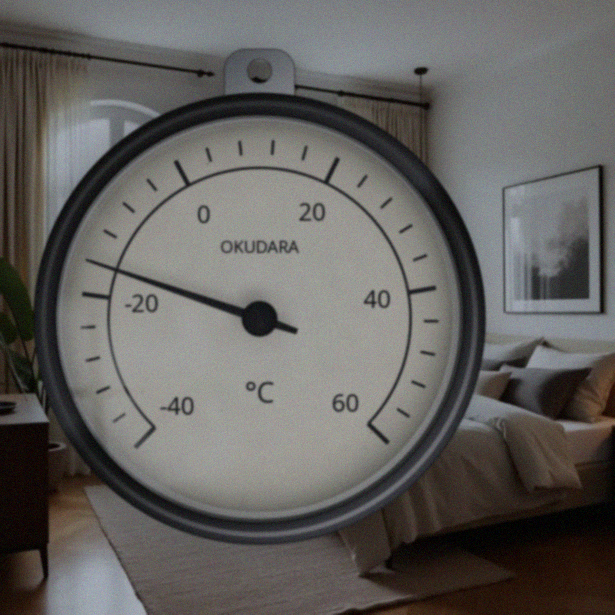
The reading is -16°C
